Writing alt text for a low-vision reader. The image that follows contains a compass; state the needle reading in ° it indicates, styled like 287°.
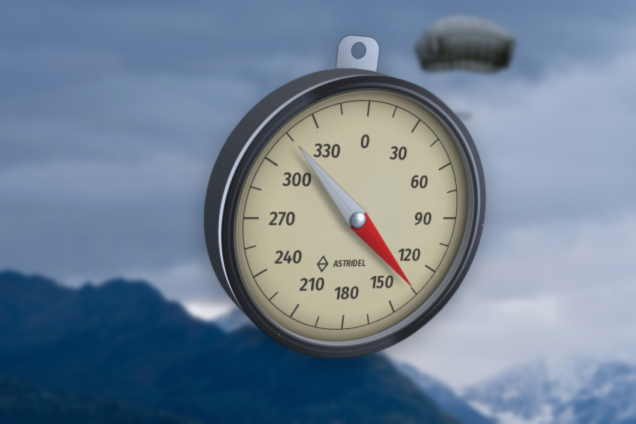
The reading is 135°
